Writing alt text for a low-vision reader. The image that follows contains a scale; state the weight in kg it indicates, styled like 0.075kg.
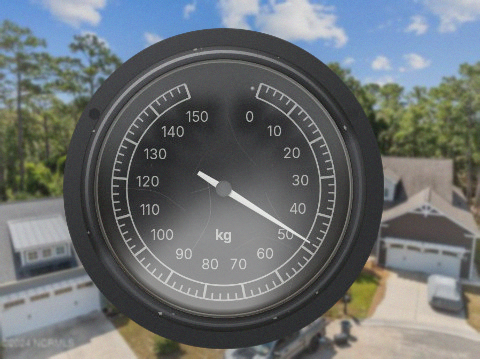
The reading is 48kg
